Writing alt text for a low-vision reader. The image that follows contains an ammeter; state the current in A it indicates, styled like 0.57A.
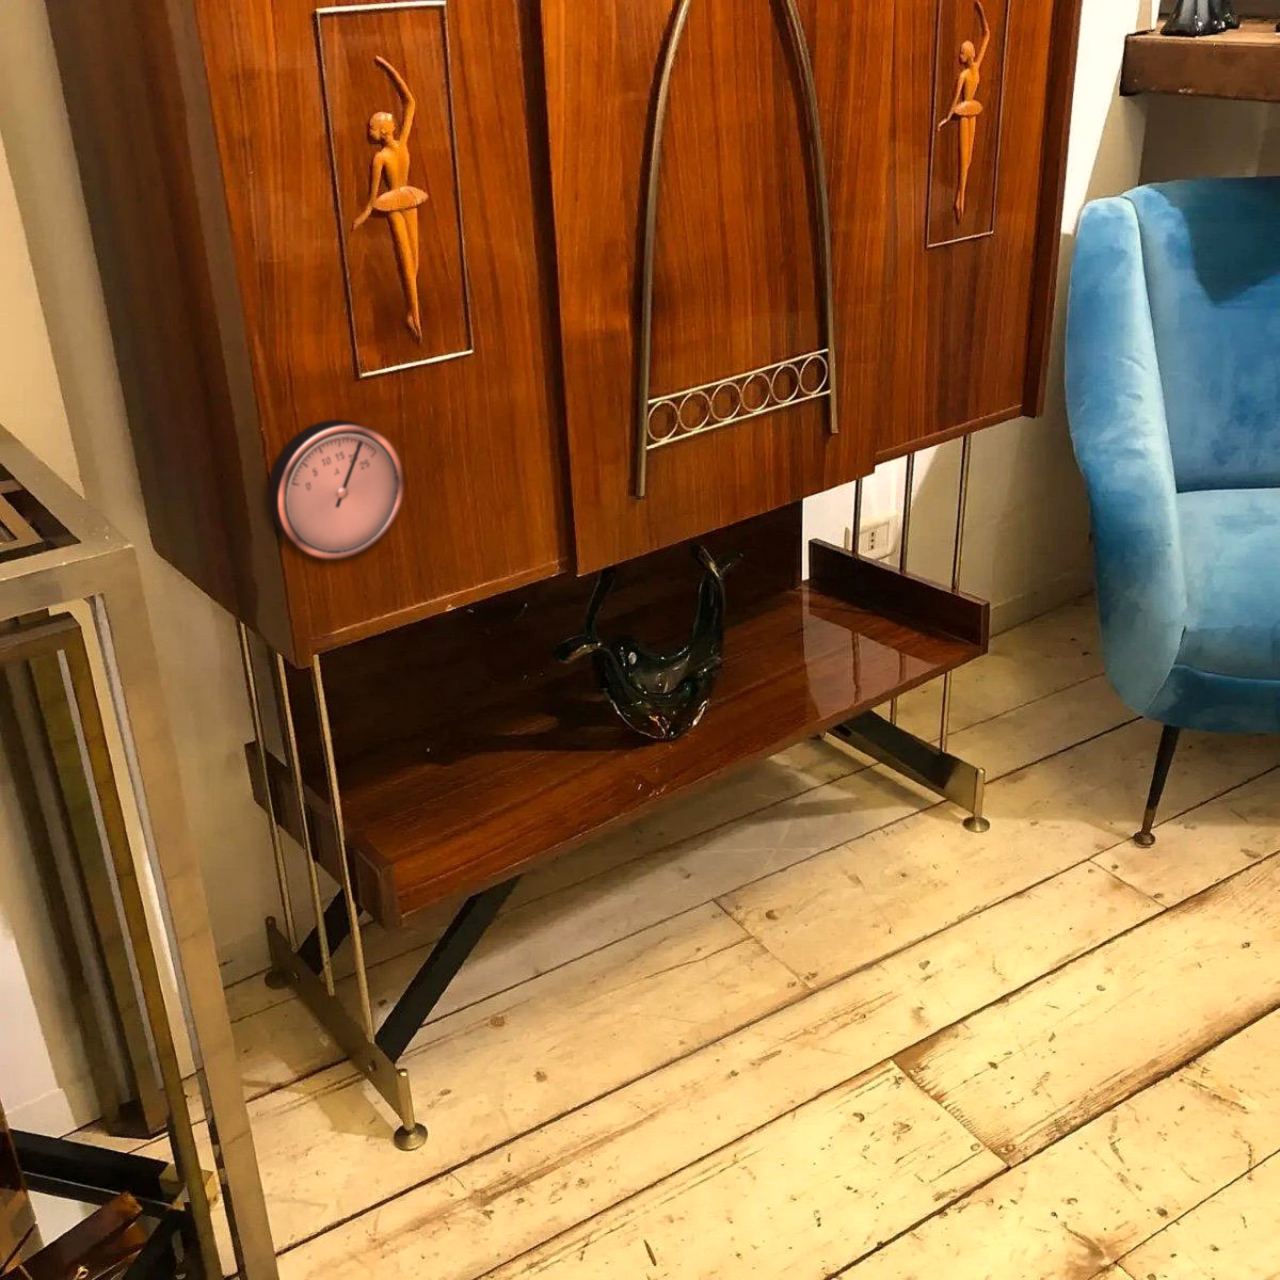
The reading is 20A
